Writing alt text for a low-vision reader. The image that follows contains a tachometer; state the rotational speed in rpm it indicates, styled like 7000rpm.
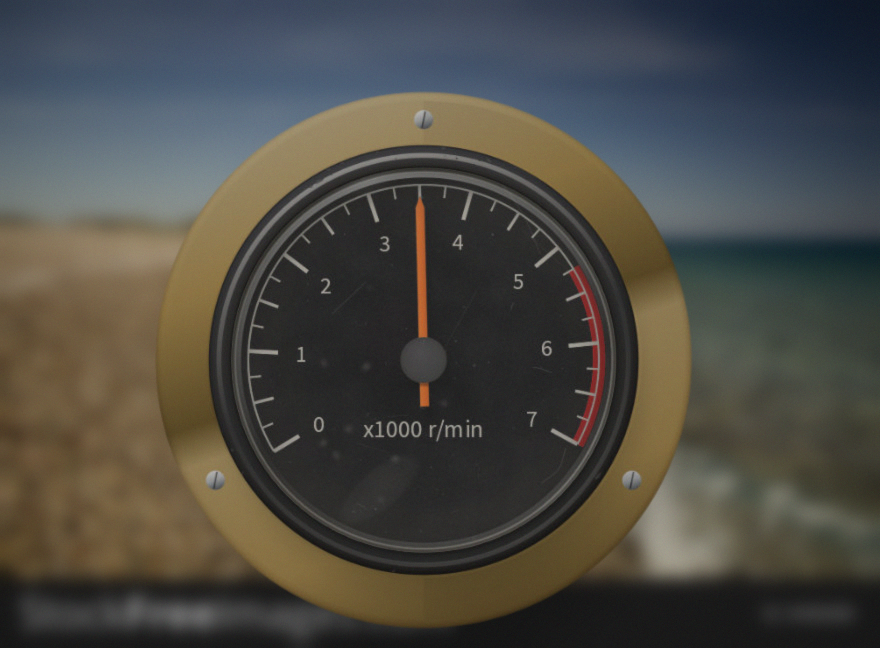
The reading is 3500rpm
